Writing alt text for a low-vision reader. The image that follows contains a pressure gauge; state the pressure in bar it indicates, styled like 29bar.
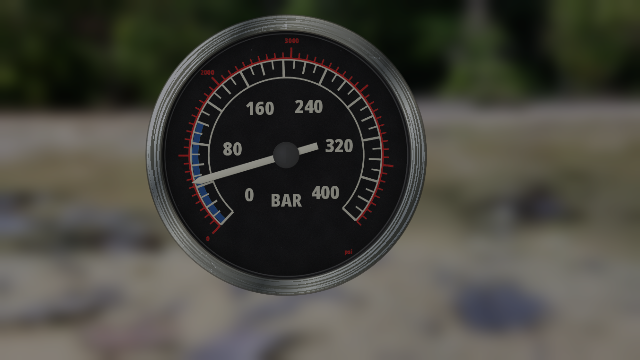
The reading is 45bar
